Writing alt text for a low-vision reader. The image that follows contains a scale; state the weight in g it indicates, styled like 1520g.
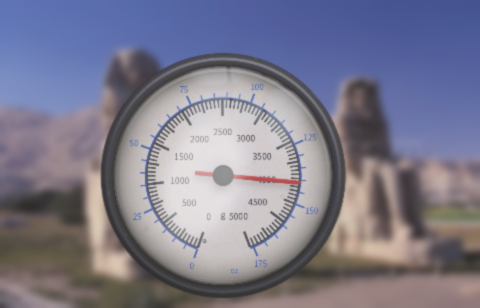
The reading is 4000g
